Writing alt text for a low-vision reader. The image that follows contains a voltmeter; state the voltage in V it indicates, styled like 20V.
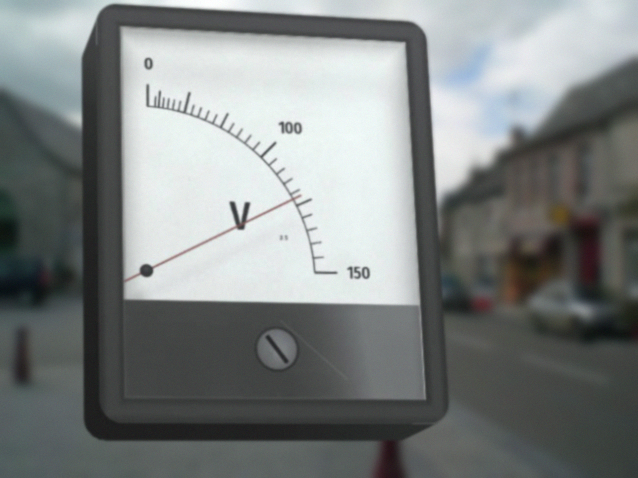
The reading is 122.5V
